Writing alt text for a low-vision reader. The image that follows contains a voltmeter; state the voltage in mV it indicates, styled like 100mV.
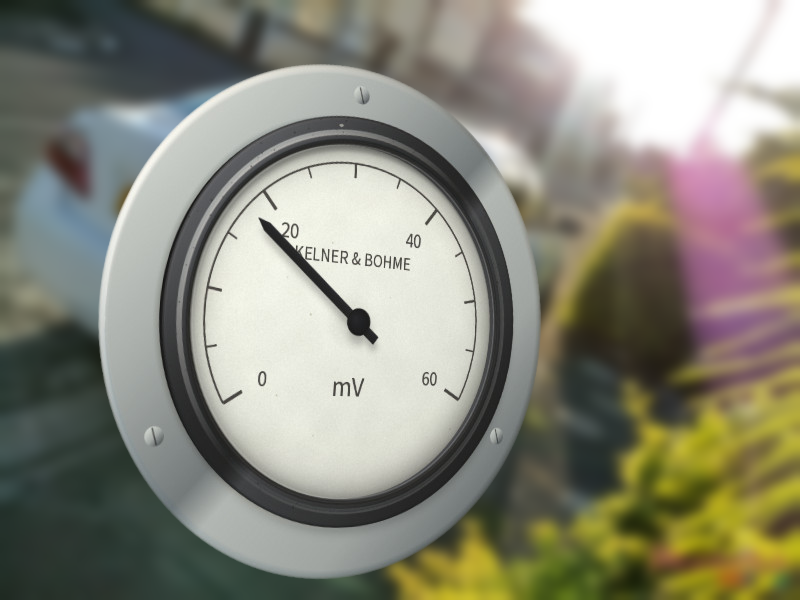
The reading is 17.5mV
